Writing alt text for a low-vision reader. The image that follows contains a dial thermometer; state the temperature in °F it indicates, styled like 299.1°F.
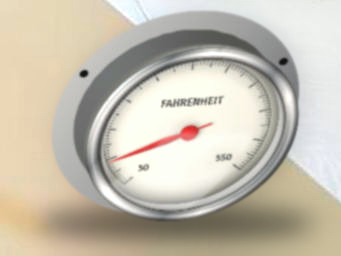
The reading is 100°F
